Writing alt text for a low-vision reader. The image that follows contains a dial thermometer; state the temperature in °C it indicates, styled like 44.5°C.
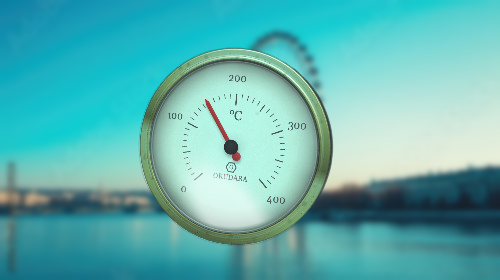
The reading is 150°C
